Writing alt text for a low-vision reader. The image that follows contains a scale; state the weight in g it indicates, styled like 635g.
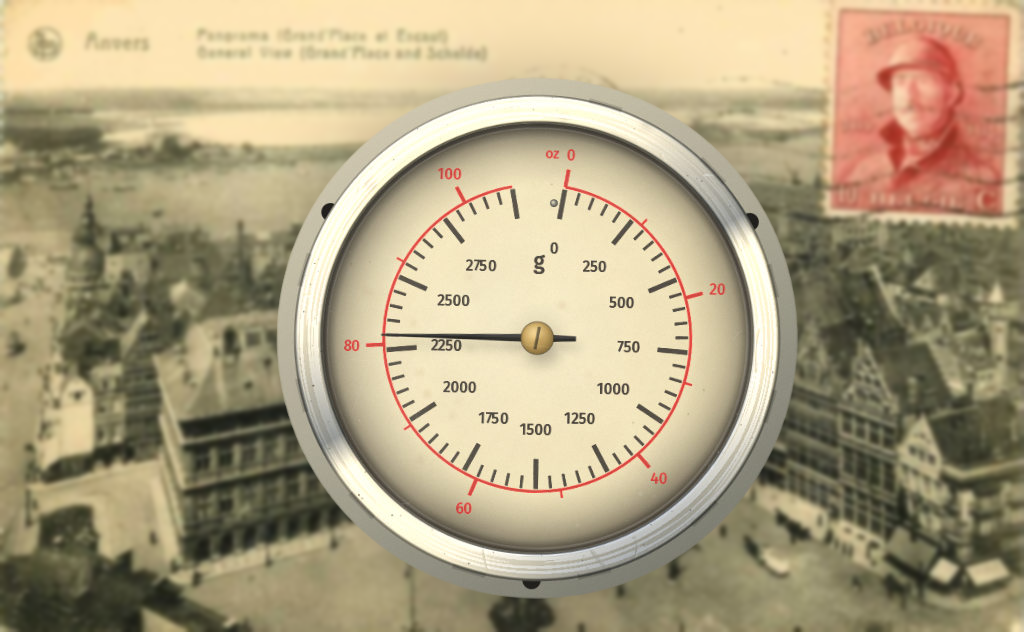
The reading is 2300g
